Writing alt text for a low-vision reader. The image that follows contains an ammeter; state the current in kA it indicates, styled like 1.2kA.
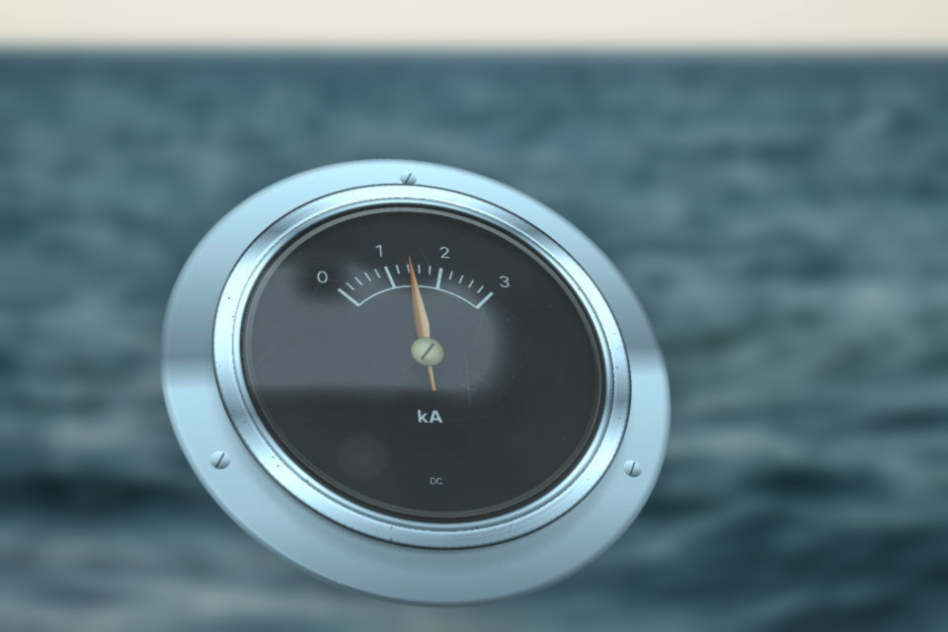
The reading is 1.4kA
